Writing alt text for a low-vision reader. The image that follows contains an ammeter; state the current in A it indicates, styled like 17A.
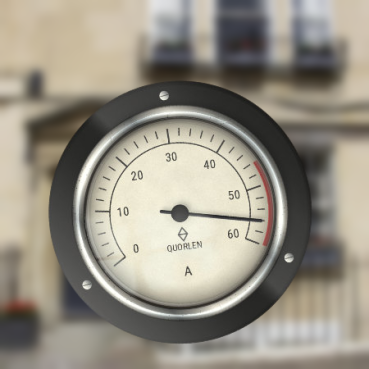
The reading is 56A
